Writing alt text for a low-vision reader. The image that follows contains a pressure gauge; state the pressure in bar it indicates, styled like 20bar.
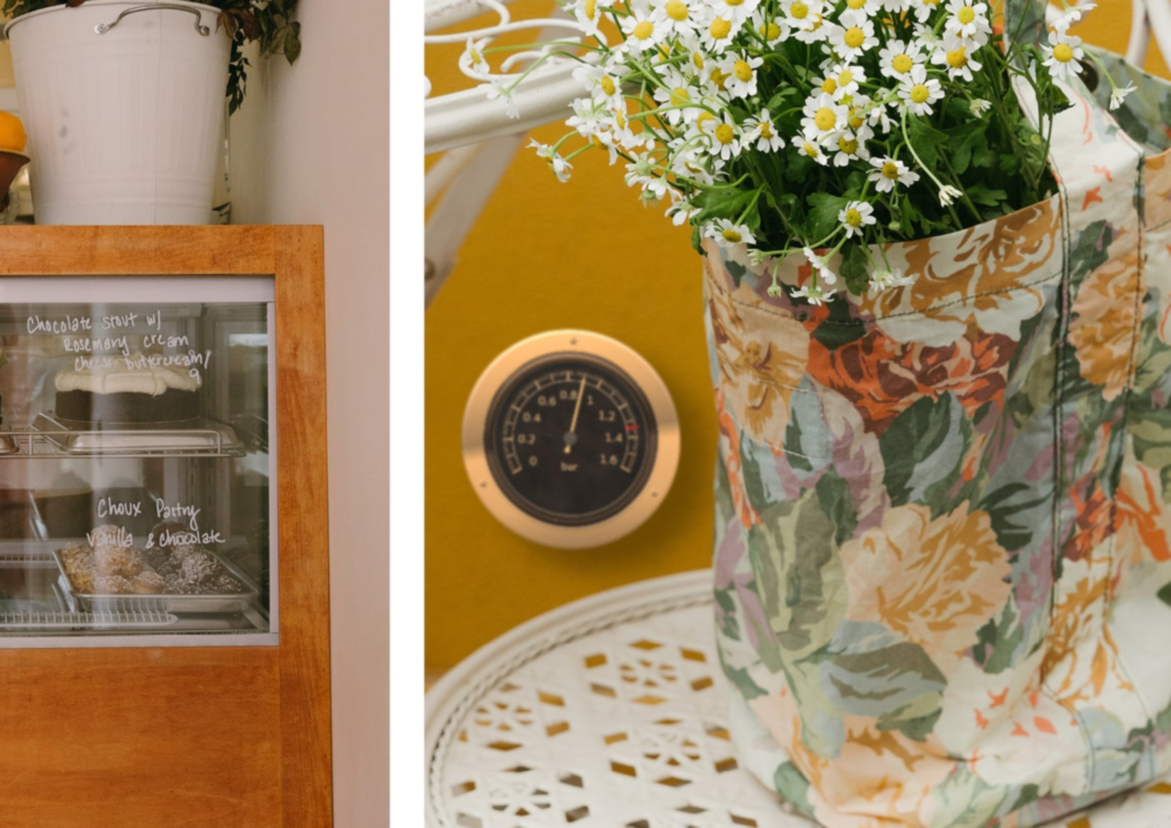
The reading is 0.9bar
